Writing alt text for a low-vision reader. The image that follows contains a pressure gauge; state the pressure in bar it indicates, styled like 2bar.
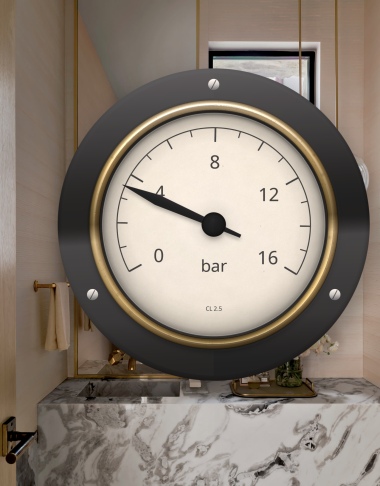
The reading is 3.5bar
